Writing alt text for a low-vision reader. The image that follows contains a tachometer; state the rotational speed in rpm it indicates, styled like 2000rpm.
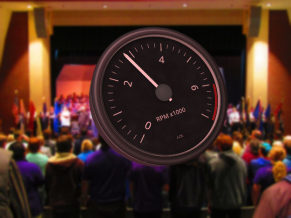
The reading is 2800rpm
